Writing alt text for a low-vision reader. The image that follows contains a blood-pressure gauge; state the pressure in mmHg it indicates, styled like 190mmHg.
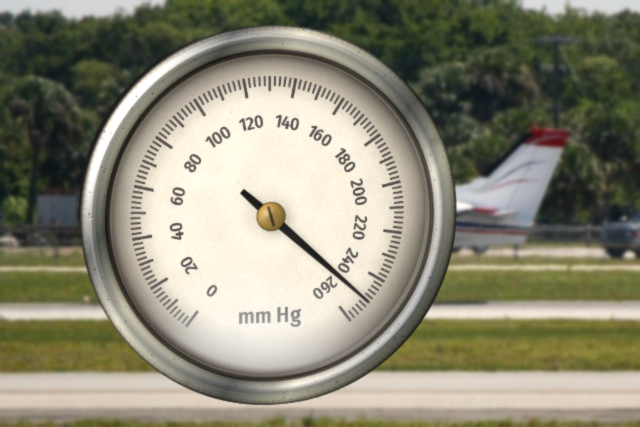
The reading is 250mmHg
